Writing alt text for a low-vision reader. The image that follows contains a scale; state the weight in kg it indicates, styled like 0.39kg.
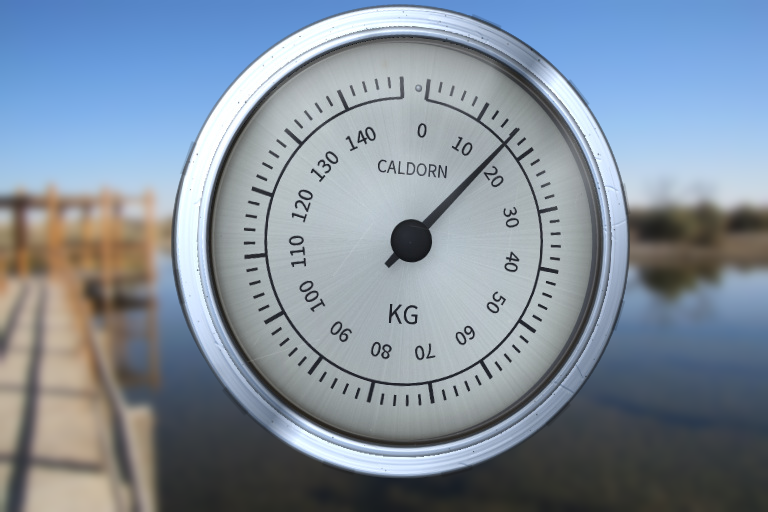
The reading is 16kg
